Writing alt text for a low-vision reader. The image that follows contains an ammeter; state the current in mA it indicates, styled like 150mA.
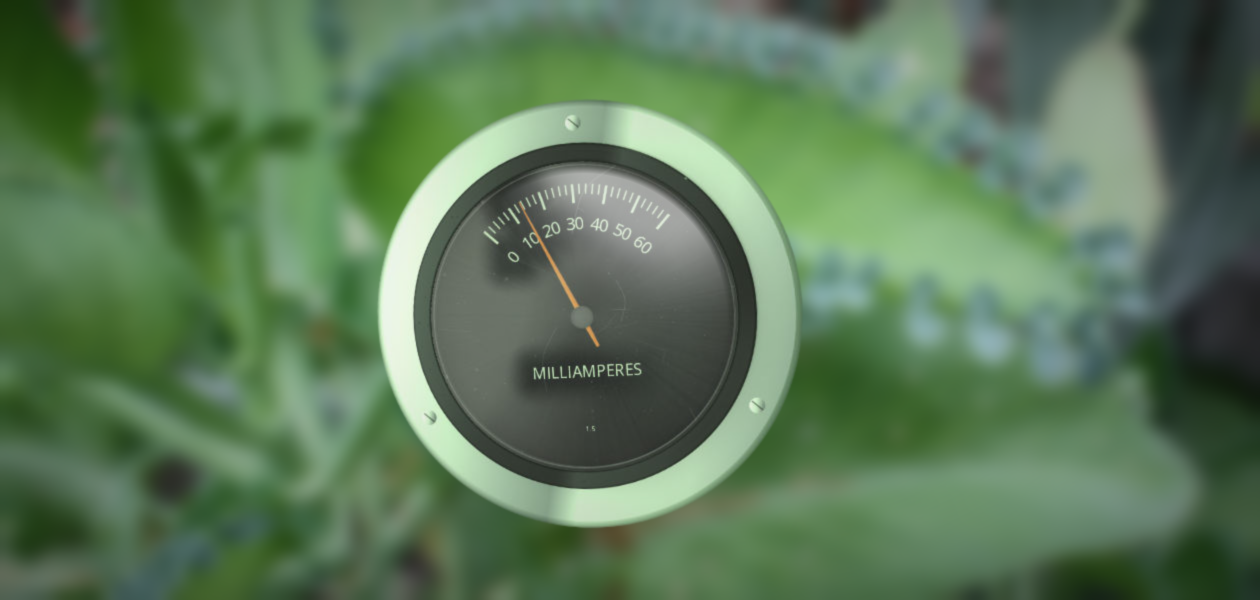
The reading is 14mA
